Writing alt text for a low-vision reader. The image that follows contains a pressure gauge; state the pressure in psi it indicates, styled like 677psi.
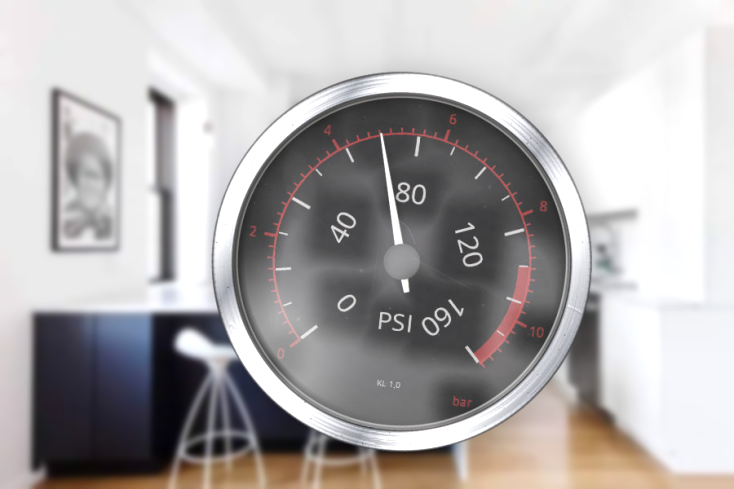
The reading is 70psi
